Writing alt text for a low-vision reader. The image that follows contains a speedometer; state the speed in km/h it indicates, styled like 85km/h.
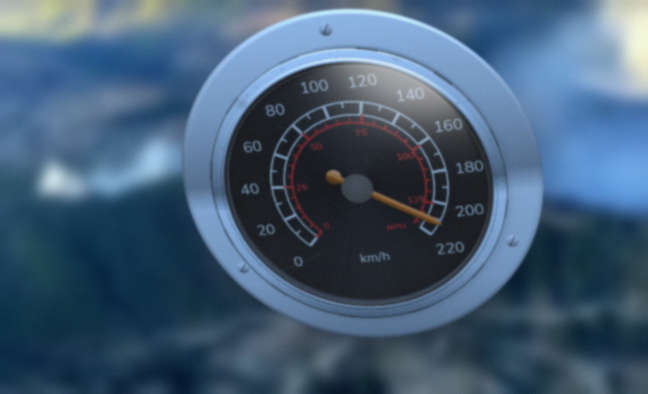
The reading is 210km/h
